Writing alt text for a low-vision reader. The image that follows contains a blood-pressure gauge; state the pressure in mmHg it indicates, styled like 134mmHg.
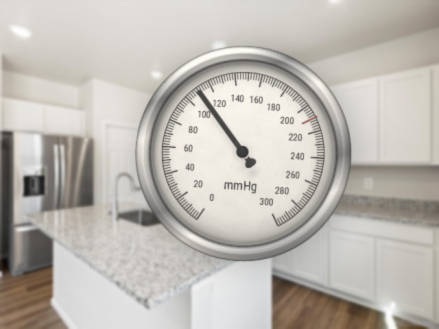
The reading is 110mmHg
